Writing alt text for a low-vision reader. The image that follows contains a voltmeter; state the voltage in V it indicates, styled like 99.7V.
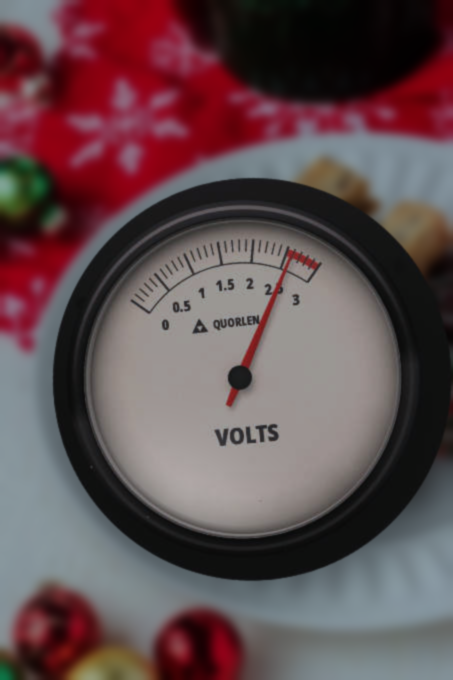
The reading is 2.6V
